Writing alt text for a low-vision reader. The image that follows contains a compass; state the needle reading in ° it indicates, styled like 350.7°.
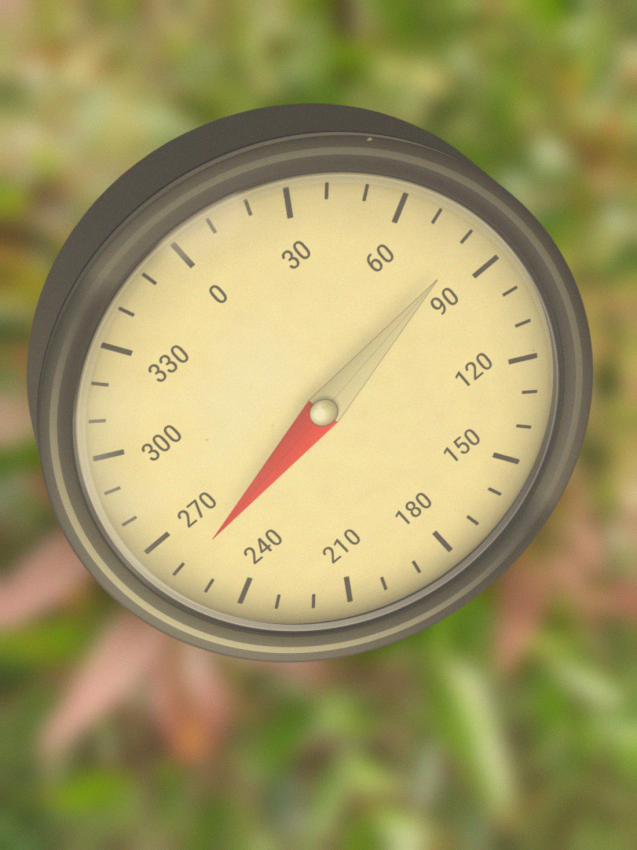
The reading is 260°
